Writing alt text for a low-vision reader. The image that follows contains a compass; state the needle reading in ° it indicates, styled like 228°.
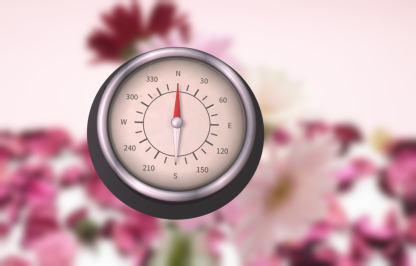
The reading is 0°
